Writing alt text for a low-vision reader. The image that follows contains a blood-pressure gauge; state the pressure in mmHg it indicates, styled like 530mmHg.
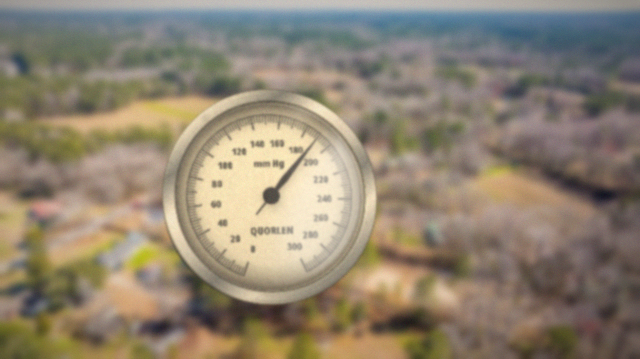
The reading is 190mmHg
